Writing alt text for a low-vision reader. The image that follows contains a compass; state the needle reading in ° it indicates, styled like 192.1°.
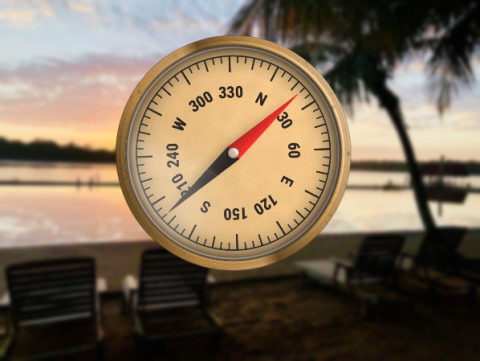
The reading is 20°
